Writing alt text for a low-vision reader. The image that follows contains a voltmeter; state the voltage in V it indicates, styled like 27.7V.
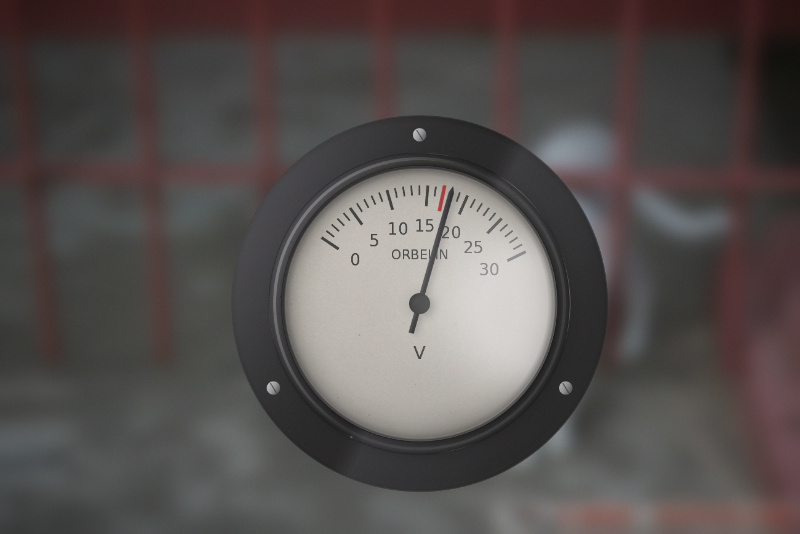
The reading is 18V
